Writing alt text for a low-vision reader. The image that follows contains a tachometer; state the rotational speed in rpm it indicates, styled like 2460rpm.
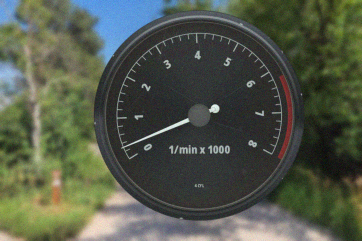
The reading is 300rpm
